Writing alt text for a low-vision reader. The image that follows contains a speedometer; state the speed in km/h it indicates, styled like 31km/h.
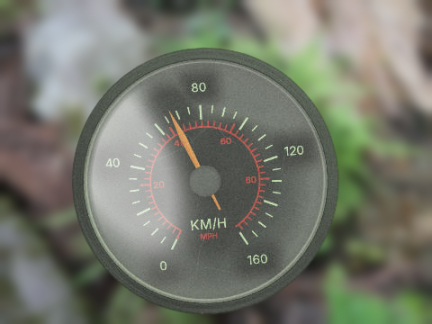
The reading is 67.5km/h
